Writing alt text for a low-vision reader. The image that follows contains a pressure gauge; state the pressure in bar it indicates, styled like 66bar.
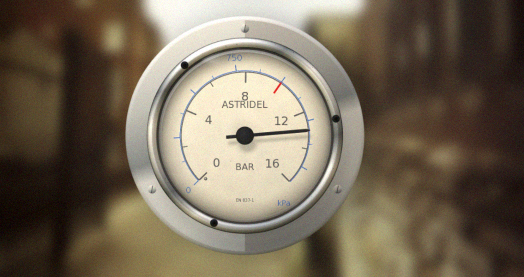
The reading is 13bar
